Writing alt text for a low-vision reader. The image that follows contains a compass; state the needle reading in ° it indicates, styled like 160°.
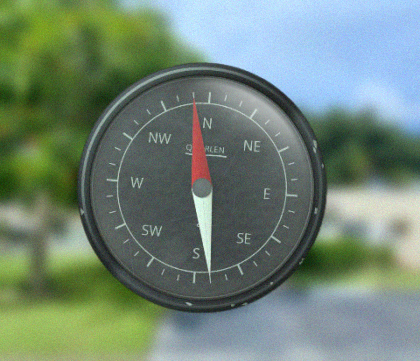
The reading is 350°
